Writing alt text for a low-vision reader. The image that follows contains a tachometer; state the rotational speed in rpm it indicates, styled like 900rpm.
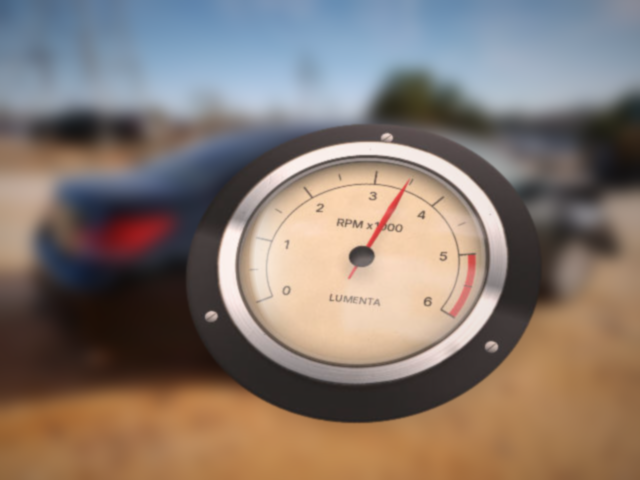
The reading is 3500rpm
